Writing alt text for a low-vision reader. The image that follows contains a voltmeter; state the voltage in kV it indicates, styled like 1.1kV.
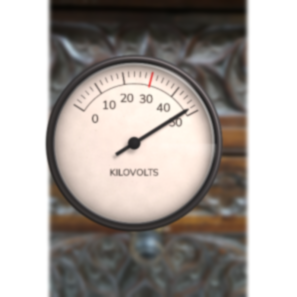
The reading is 48kV
